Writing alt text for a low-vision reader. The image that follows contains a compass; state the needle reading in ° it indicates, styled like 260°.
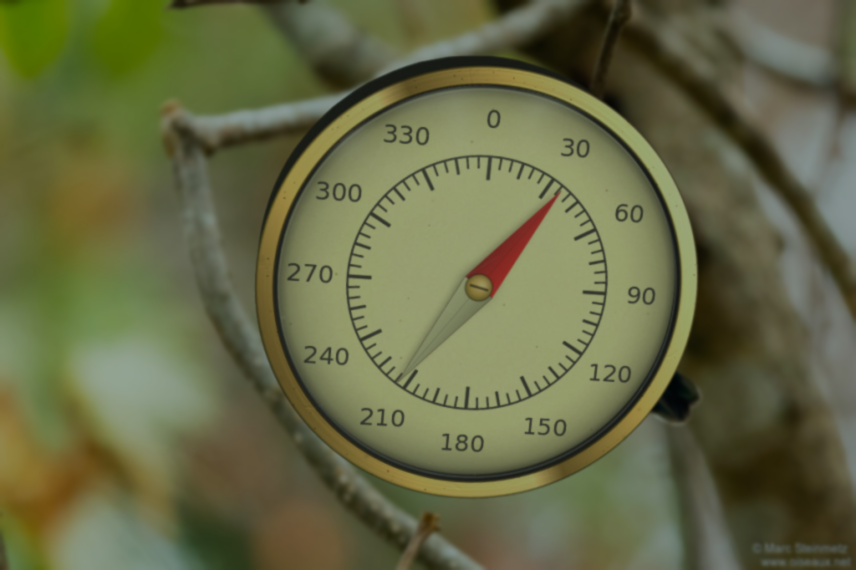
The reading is 35°
